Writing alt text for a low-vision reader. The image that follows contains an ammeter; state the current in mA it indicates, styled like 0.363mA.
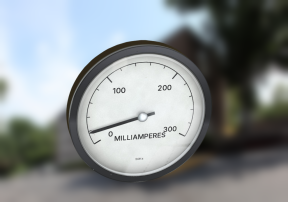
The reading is 20mA
